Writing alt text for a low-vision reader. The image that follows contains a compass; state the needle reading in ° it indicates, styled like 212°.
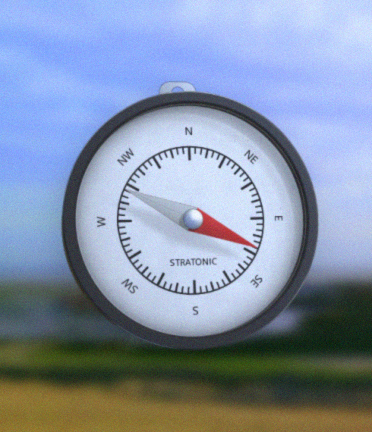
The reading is 115°
